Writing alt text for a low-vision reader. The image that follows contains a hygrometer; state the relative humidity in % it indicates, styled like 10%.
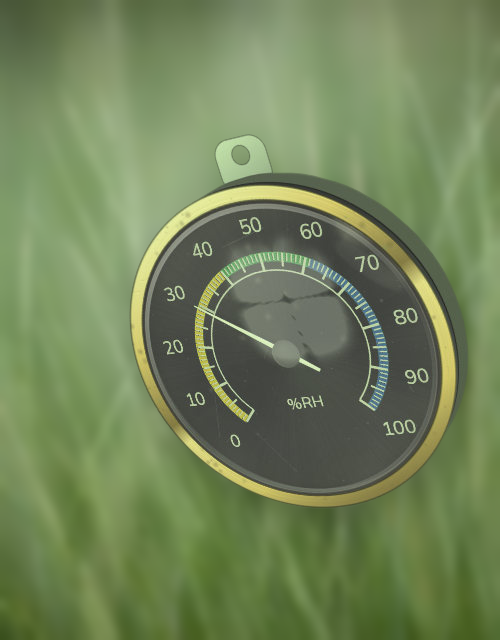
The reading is 30%
